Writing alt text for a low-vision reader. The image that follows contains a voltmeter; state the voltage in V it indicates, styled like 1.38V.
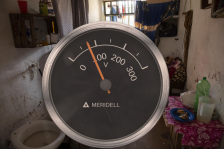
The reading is 75V
